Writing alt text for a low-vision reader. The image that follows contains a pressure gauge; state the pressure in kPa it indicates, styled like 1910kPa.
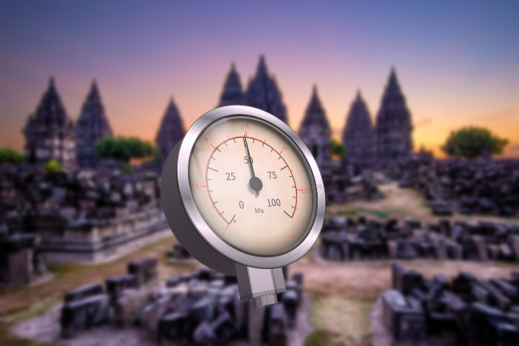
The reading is 50kPa
